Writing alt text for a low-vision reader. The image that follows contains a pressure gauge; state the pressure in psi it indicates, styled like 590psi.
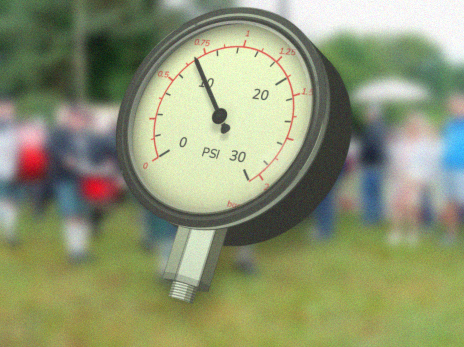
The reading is 10psi
